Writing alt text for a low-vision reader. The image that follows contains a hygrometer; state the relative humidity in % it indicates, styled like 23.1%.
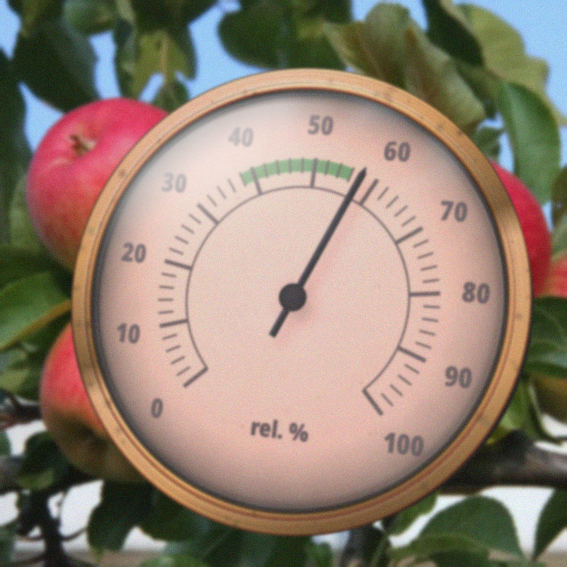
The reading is 58%
